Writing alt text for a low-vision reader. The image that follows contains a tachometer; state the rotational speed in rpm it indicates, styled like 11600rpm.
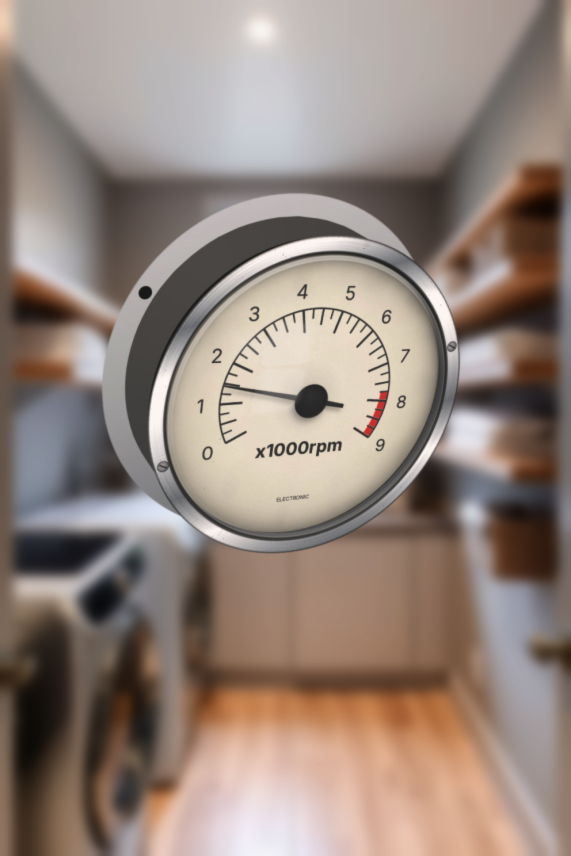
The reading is 1500rpm
